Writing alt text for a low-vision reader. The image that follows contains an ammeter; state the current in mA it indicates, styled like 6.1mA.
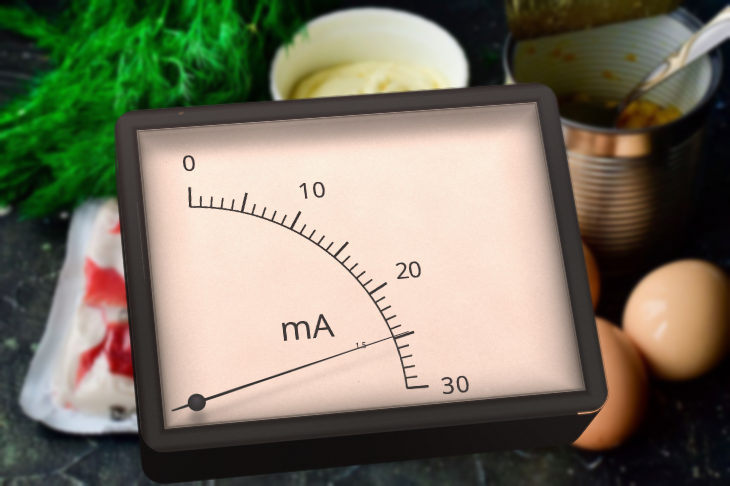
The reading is 25mA
